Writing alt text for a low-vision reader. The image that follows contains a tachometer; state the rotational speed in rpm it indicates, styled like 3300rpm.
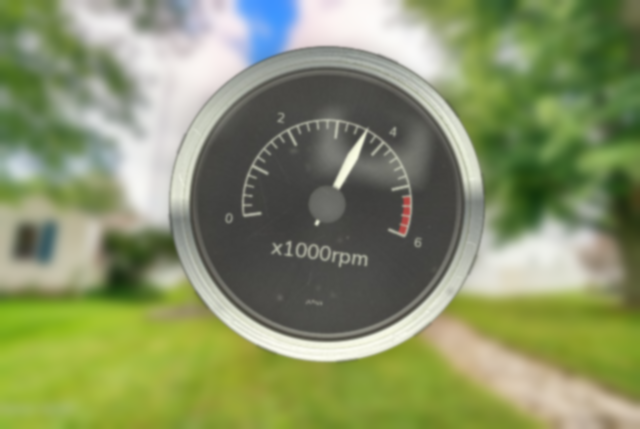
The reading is 3600rpm
